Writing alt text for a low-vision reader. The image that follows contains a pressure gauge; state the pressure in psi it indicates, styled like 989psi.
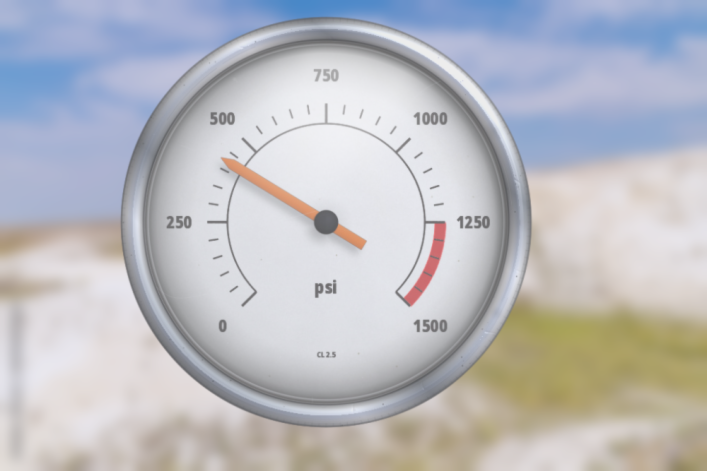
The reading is 425psi
